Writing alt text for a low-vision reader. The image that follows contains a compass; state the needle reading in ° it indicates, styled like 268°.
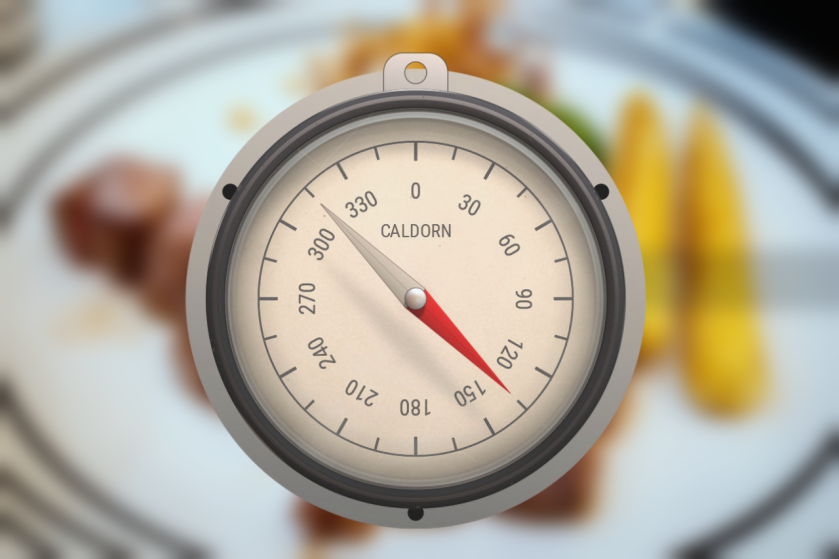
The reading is 135°
